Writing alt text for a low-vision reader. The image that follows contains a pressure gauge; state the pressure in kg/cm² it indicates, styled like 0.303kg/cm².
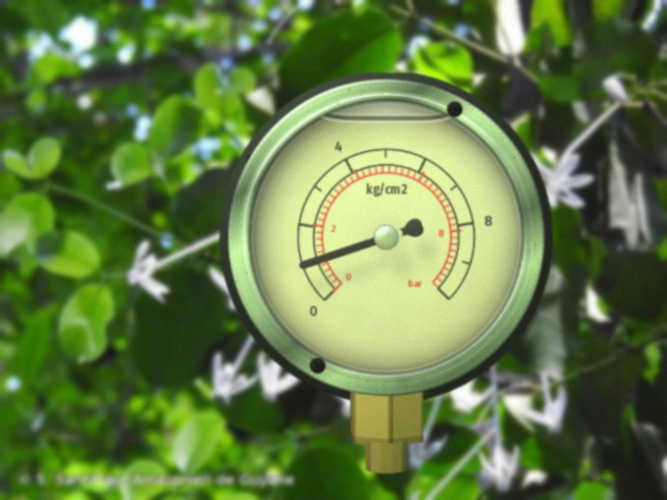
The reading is 1kg/cm²
